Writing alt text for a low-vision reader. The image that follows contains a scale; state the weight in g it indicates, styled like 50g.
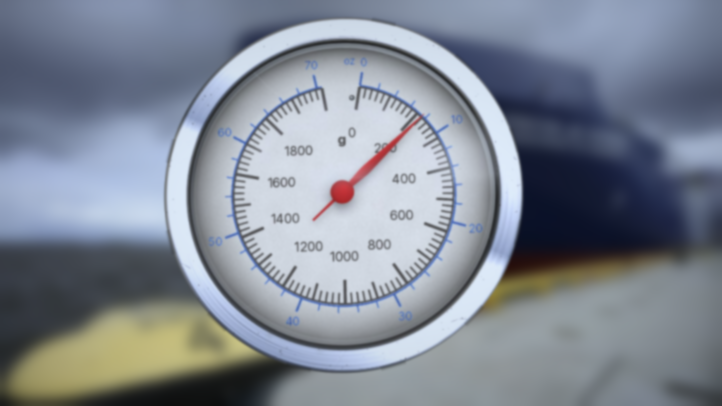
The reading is 220g
